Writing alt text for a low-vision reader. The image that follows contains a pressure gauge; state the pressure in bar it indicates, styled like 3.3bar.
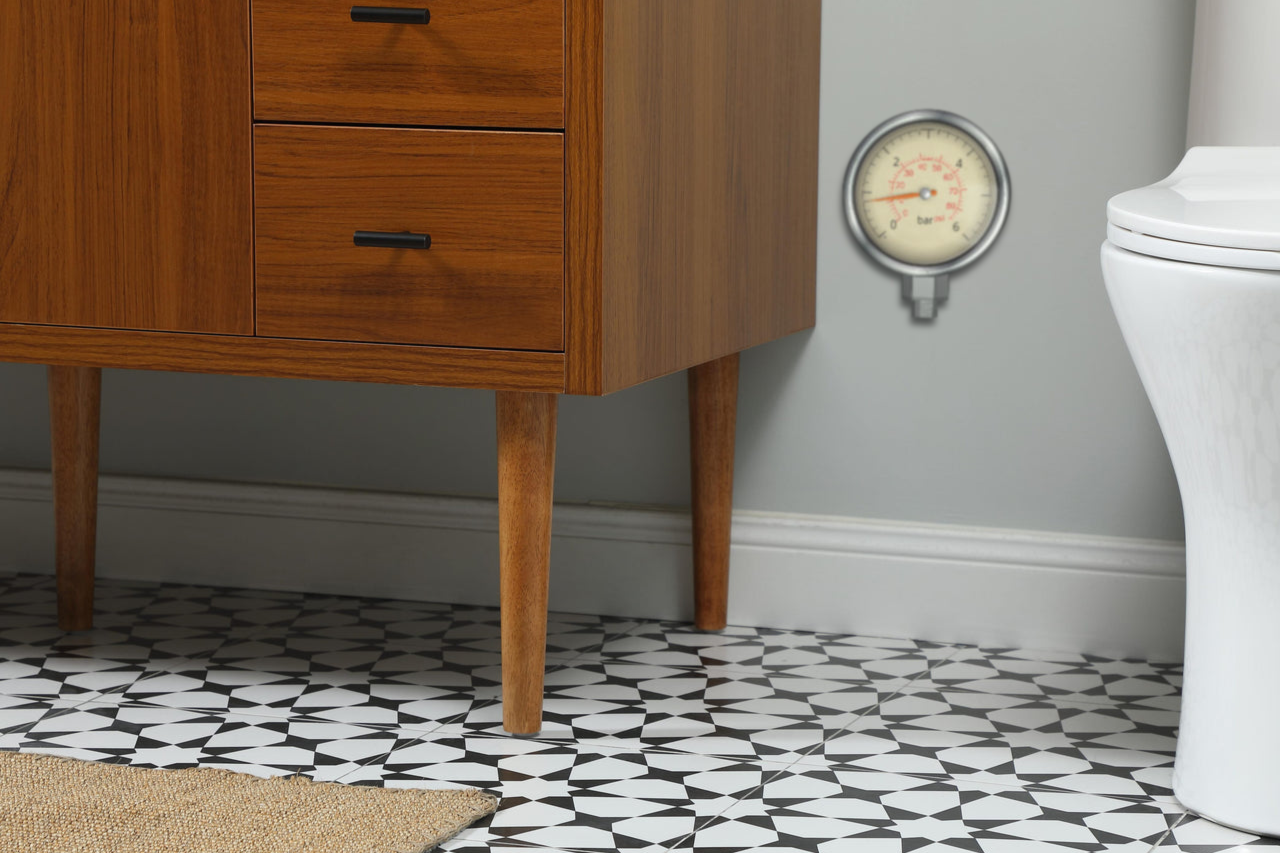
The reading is 0.8bar
